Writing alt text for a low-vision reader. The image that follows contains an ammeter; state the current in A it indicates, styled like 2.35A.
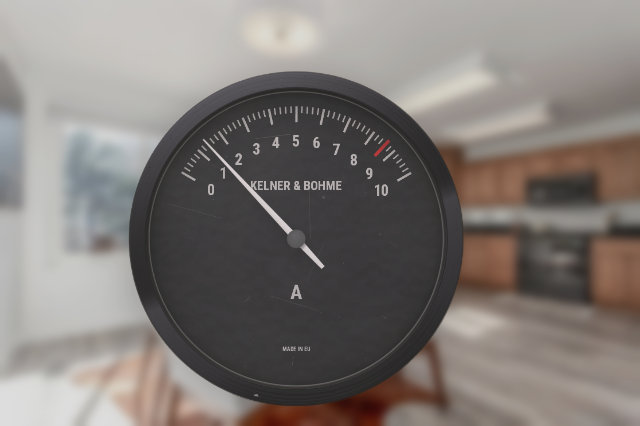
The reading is 1.4A
